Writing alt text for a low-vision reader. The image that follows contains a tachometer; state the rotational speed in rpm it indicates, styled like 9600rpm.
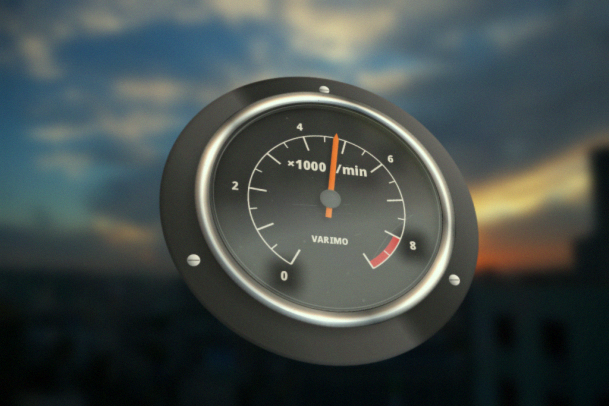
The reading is 4750rpm
